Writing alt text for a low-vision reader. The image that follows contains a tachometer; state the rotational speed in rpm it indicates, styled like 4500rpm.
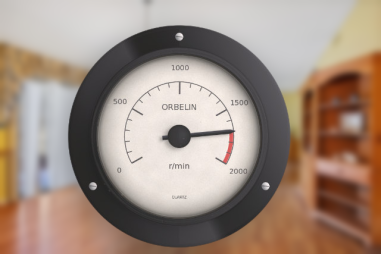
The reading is 1700rpm
